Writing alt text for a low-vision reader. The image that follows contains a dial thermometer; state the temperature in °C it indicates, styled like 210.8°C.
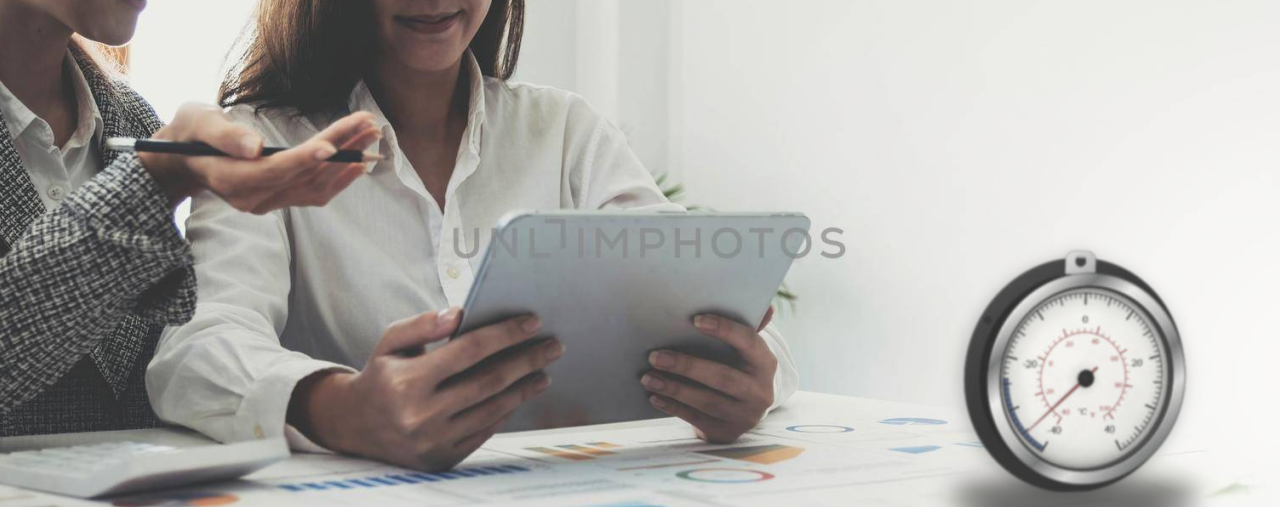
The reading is -35°C
